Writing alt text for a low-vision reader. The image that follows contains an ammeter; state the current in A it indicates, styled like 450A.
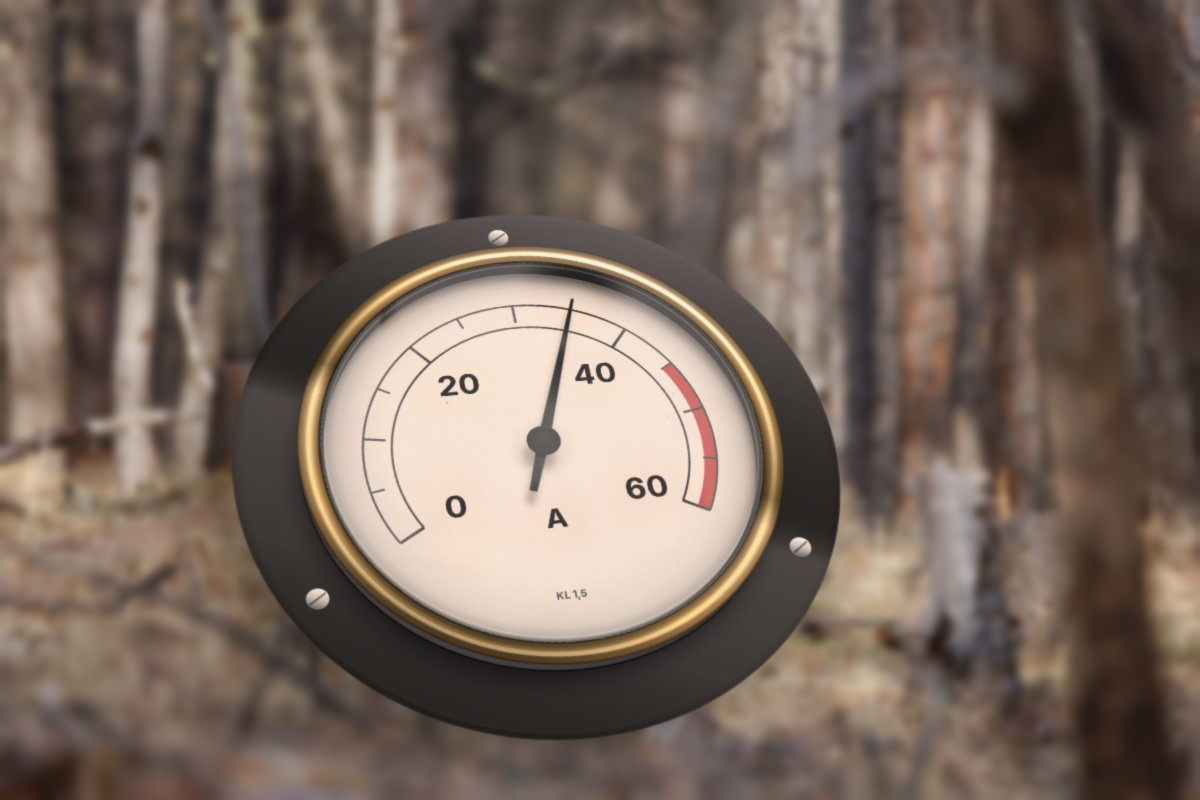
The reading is 35A
